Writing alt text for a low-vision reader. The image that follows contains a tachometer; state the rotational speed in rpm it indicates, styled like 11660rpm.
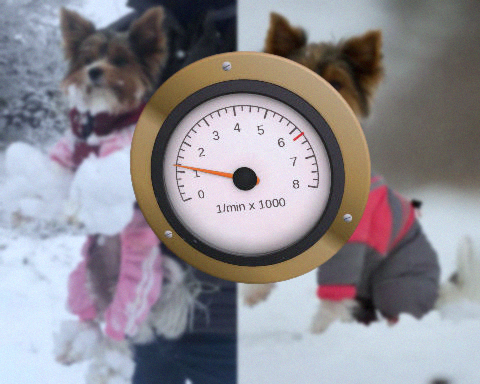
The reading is 1250rpm
